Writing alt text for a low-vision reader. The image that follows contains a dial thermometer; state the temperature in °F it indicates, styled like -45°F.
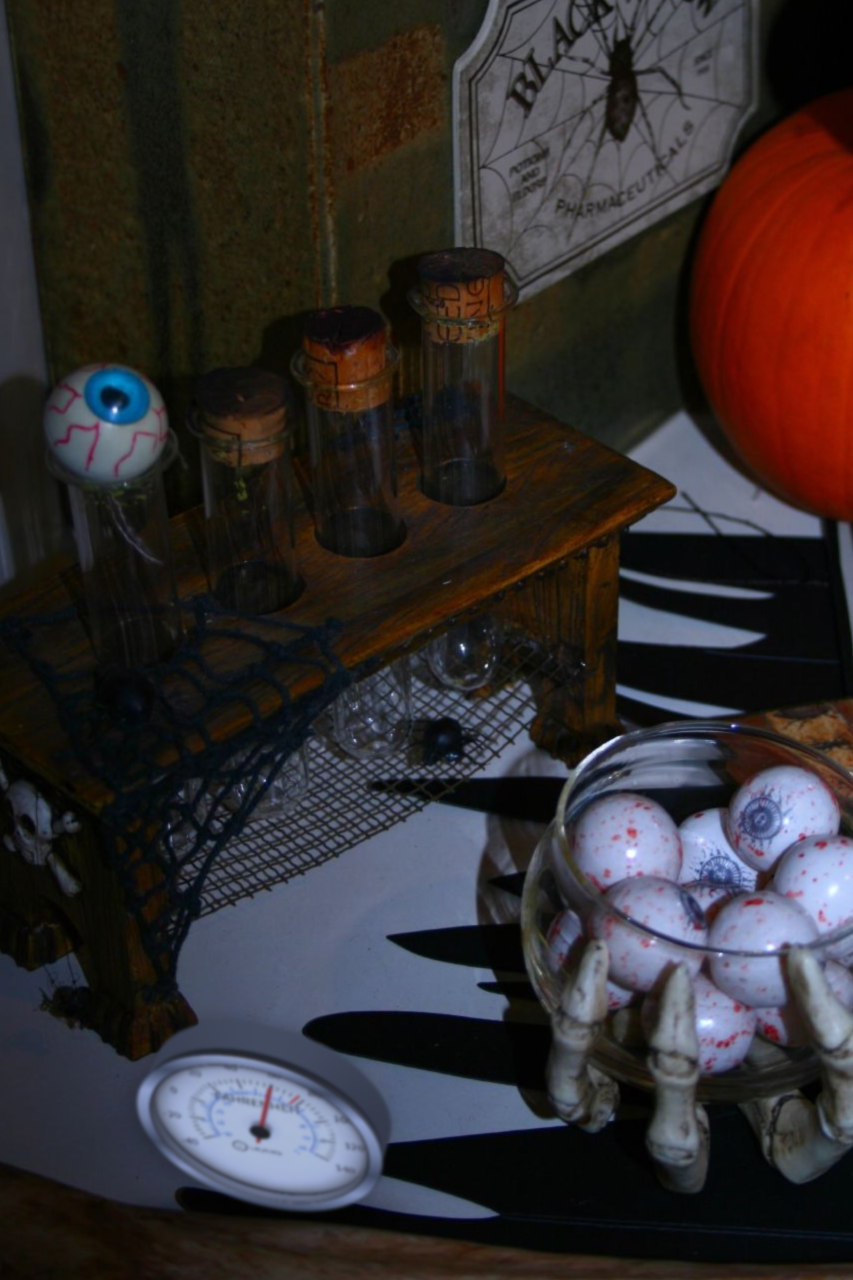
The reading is 60°F
